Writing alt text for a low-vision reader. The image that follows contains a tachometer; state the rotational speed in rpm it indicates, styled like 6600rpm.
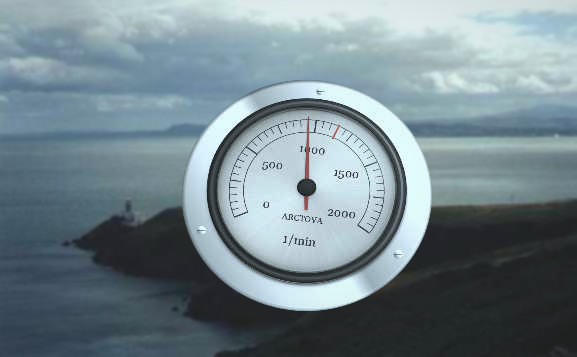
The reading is 950rpm
